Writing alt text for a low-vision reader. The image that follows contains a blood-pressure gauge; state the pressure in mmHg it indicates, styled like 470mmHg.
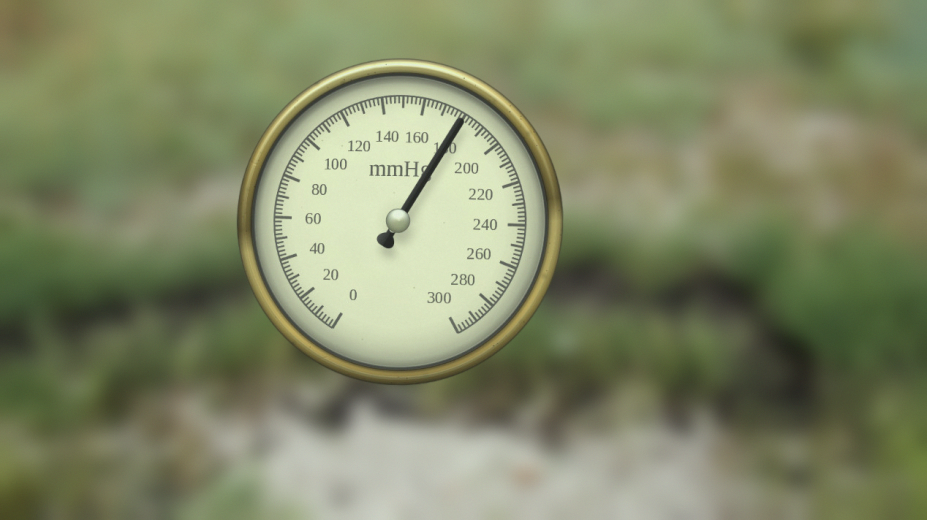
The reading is 180mmHg
